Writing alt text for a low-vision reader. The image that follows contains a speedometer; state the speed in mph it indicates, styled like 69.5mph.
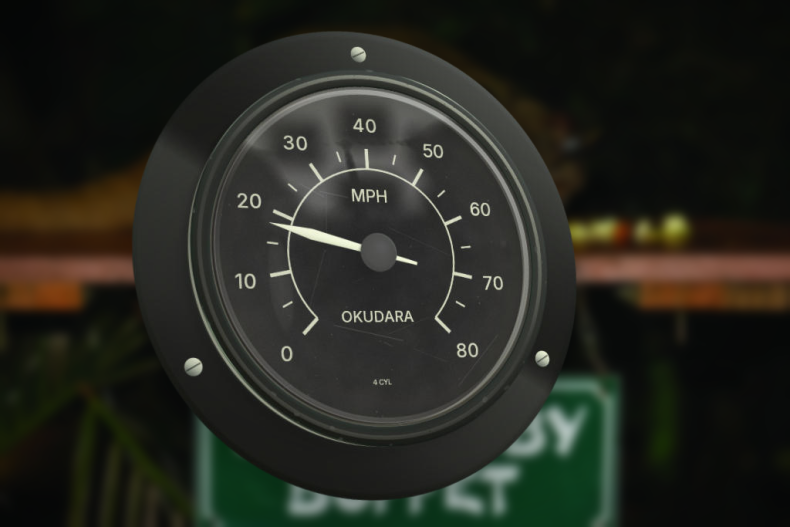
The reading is 17.5mph
